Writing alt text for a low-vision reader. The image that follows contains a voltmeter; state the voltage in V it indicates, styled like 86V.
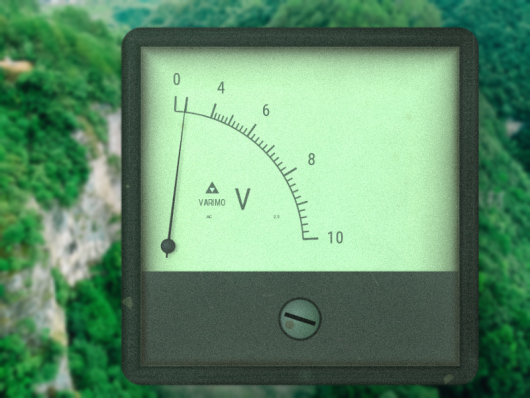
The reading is 2V
